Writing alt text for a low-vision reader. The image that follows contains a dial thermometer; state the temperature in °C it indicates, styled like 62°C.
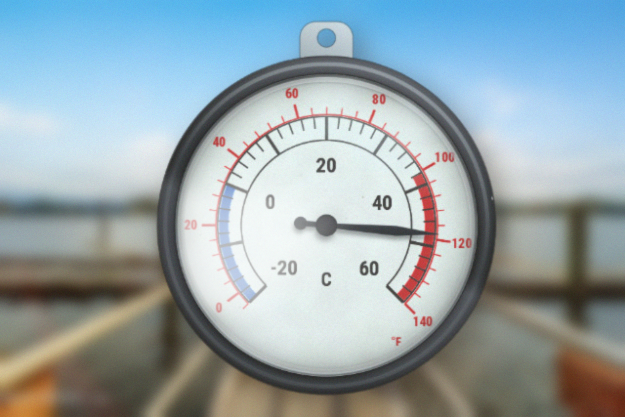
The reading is 48°C
